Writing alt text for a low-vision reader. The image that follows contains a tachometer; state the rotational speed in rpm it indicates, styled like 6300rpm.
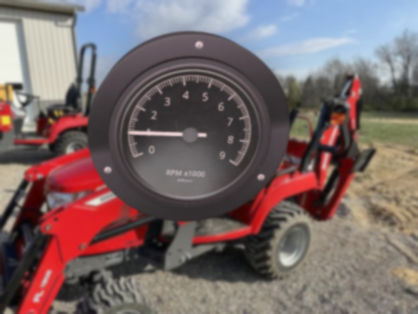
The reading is 1000rpm
